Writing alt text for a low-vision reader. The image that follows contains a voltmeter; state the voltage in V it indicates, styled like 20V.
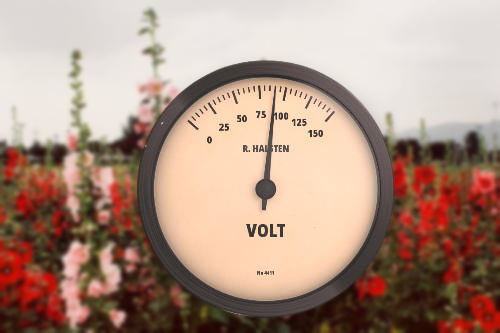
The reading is 90V
